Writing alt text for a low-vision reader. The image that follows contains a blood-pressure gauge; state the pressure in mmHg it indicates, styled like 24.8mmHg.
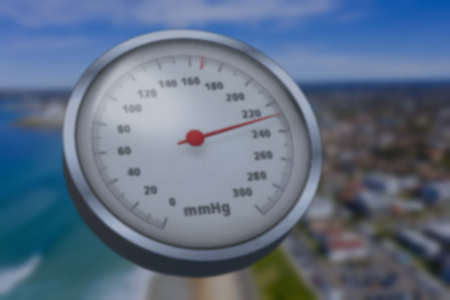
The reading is 230mmHg
